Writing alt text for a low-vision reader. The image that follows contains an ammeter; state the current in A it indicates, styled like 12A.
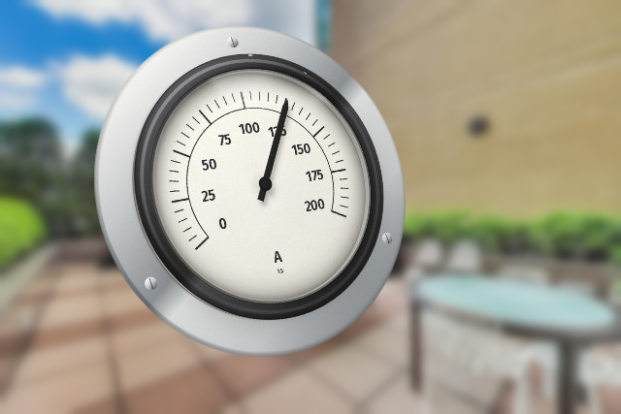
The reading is 125A
